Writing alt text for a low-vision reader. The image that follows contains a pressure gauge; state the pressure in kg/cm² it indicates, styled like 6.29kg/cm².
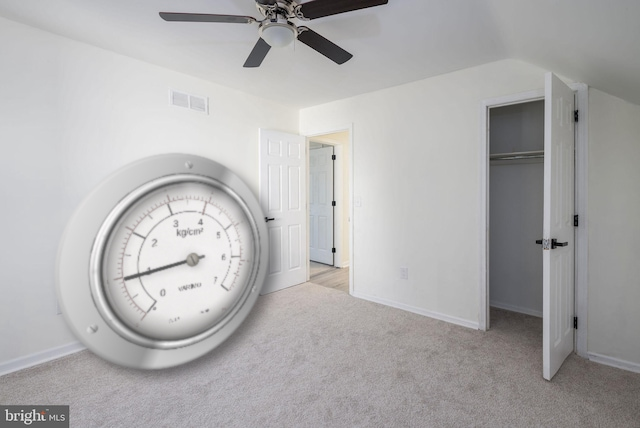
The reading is 1kg/cm²
